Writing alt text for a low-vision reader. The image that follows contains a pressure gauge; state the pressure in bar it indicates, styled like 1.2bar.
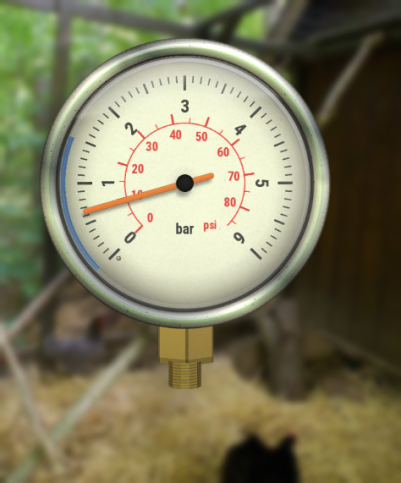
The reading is 0.65bar
